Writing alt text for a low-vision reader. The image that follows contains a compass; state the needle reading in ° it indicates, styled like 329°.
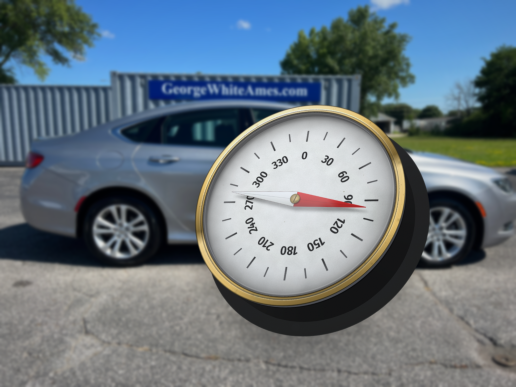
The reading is 97.5°
